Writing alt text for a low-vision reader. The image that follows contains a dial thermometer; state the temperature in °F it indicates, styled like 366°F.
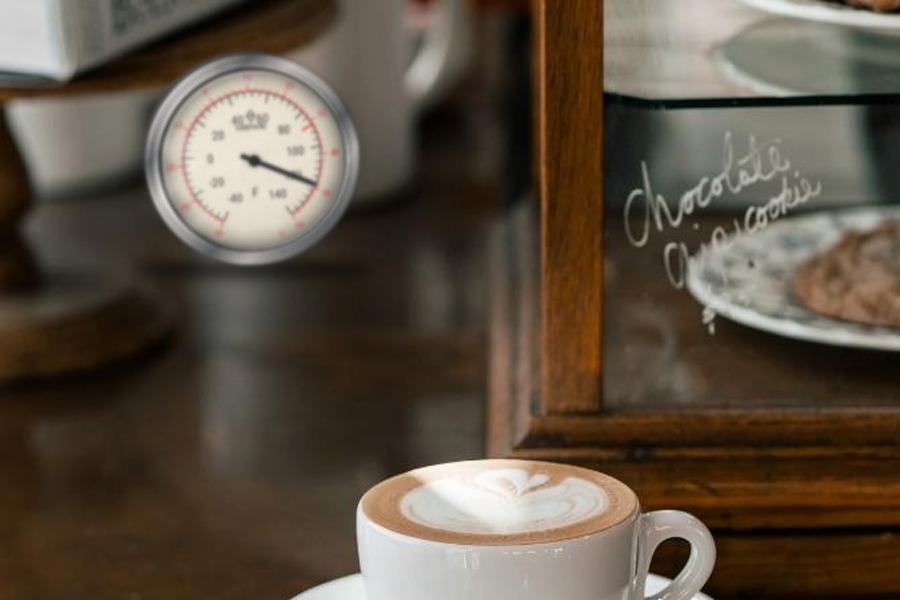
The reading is 120°F
